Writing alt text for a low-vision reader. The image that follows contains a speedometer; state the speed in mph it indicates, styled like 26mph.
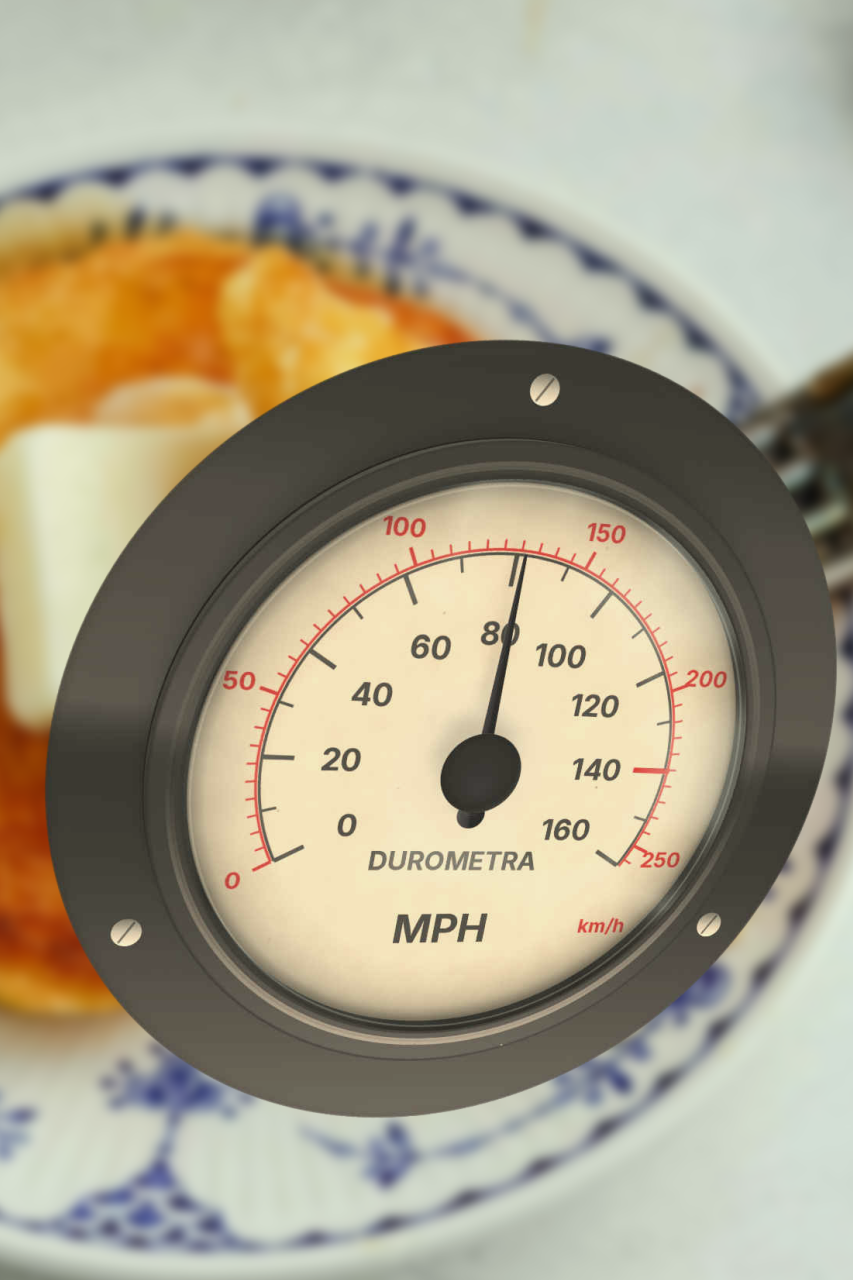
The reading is 80mph
